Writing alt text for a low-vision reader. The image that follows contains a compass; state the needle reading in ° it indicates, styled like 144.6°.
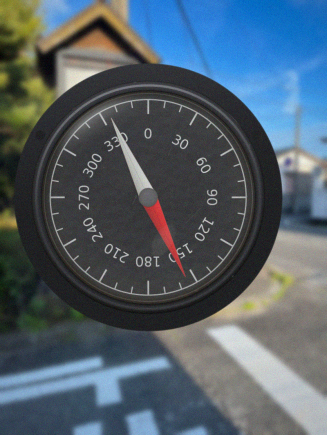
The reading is 155°
